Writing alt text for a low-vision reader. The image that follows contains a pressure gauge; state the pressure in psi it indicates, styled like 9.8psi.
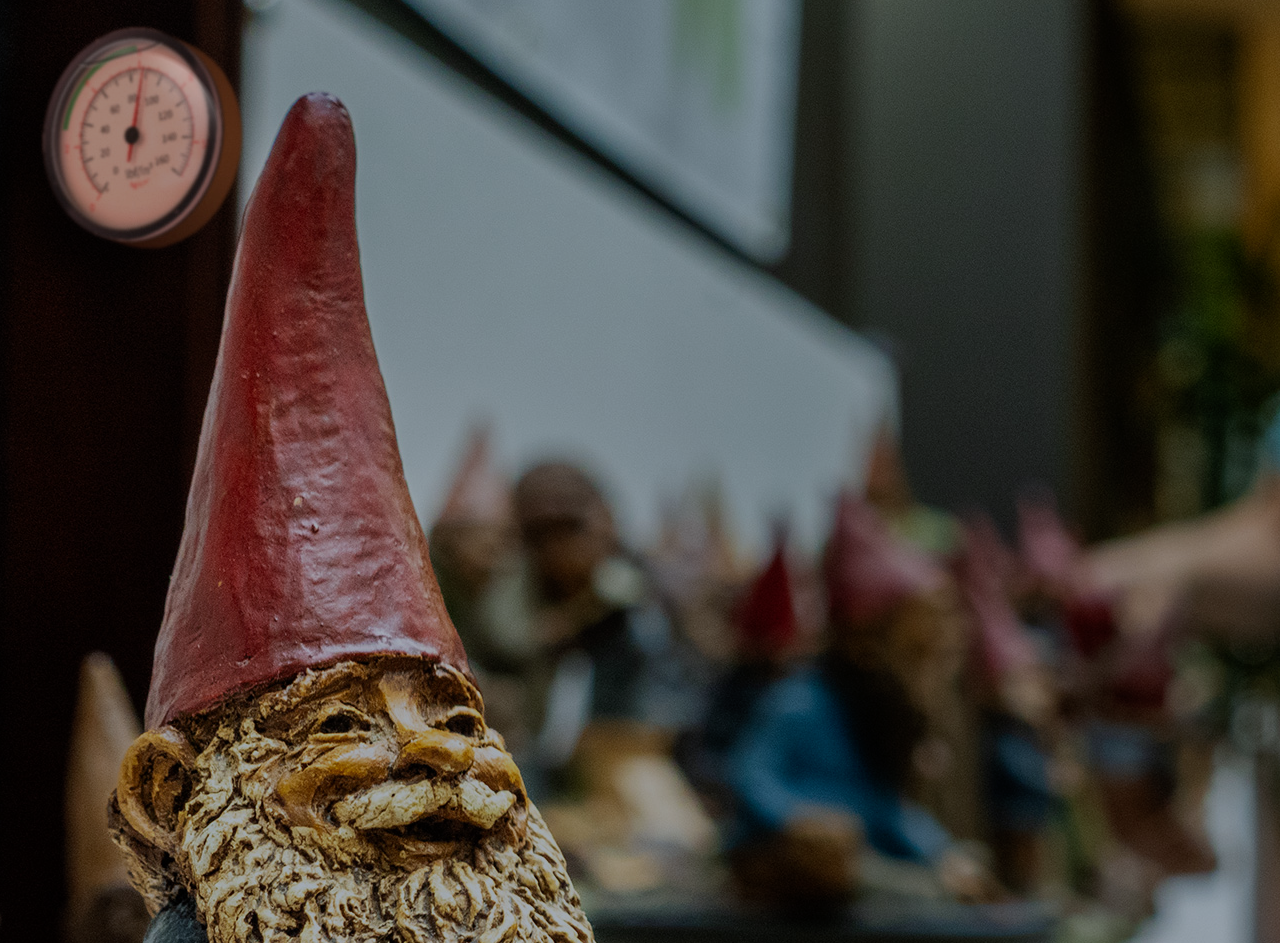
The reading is 90psi
